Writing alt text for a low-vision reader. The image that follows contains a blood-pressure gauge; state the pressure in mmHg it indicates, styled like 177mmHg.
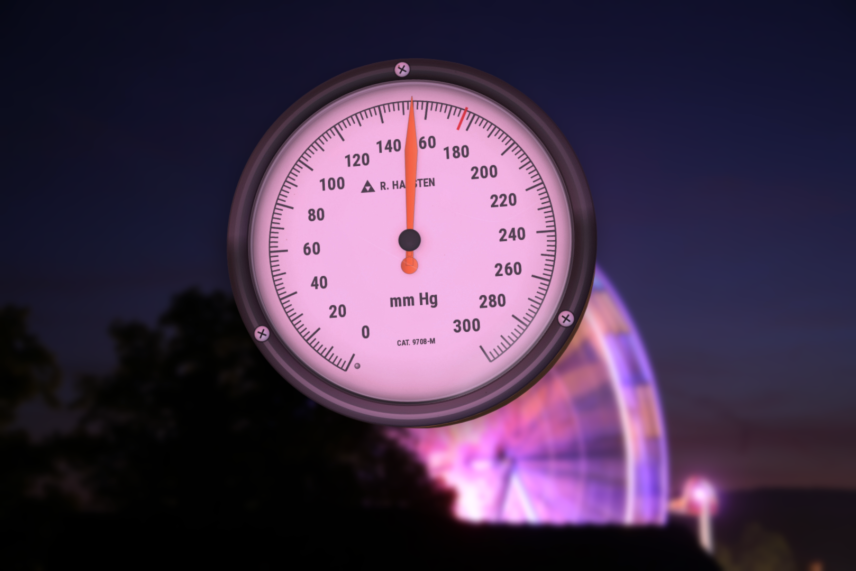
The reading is 154mmHg
